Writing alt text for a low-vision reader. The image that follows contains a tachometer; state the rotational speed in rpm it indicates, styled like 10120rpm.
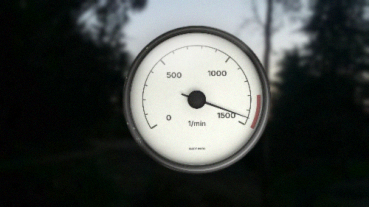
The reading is 1450rpm
